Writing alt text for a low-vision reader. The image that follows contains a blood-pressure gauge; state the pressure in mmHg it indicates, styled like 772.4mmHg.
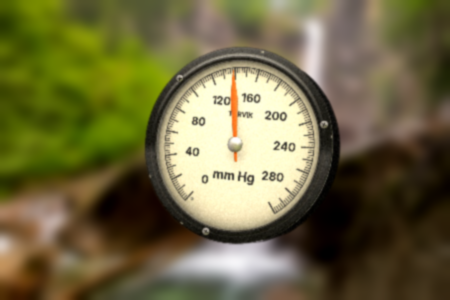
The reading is 140mmHg
